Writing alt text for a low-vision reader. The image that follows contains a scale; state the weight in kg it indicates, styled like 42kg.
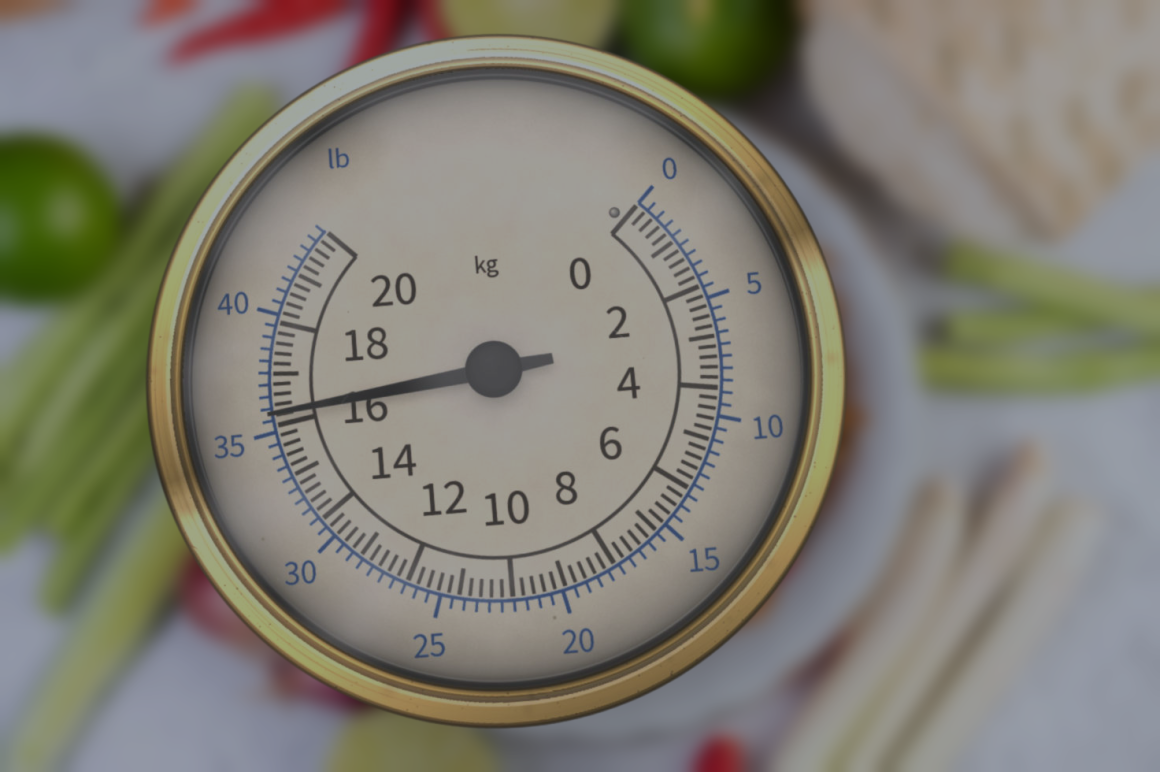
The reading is 16.2kg
